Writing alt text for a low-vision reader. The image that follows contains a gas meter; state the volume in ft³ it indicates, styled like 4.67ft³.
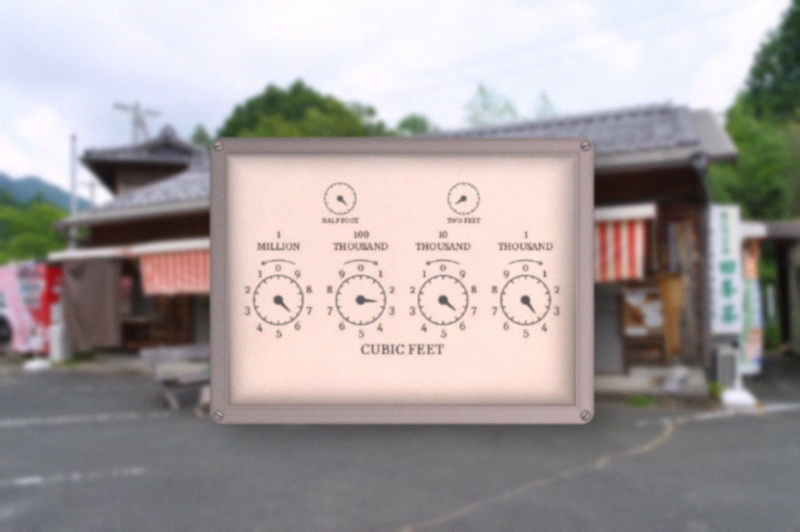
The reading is 626400ft³
